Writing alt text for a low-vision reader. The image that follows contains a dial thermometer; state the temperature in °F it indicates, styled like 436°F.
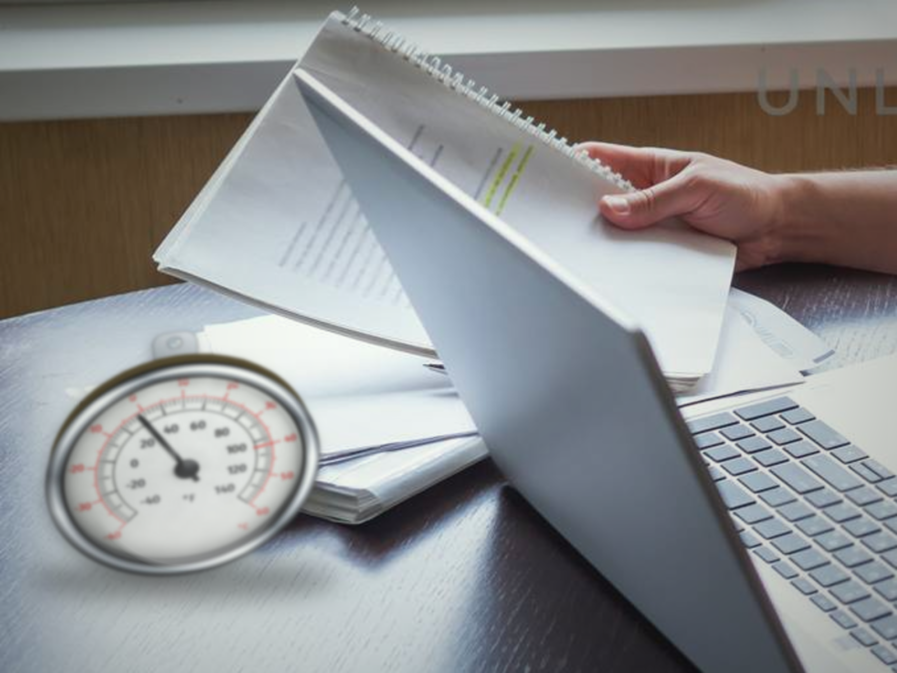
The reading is 30°F
